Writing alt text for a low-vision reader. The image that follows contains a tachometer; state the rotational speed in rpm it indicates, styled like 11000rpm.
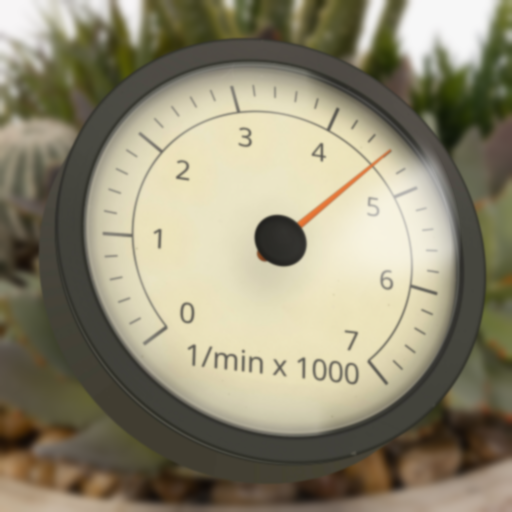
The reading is 4600rpm
